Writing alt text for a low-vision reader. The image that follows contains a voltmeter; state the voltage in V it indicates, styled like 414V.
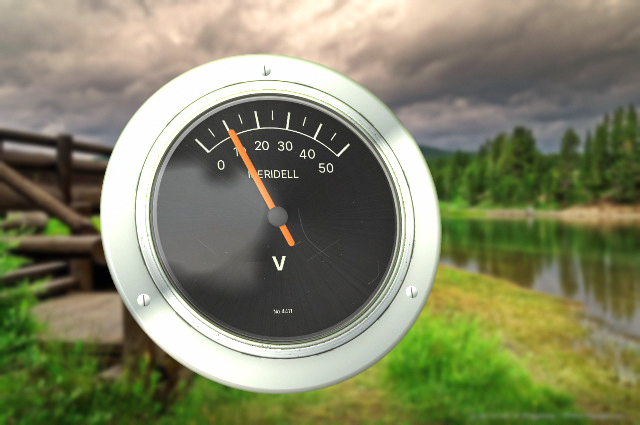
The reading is 10V
